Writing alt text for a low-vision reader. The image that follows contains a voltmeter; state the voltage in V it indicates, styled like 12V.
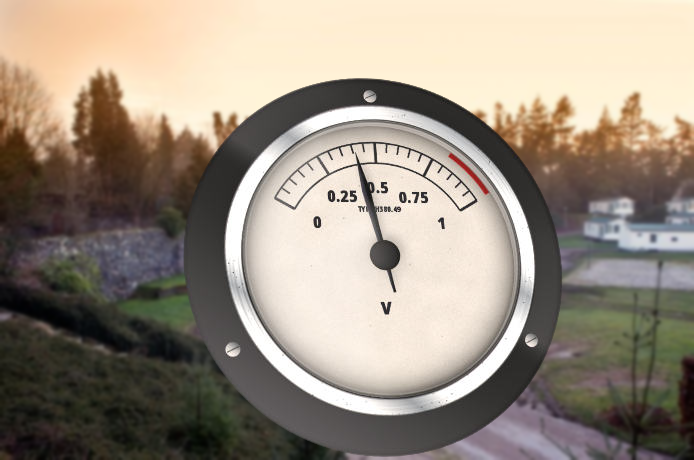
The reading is 0.4V
